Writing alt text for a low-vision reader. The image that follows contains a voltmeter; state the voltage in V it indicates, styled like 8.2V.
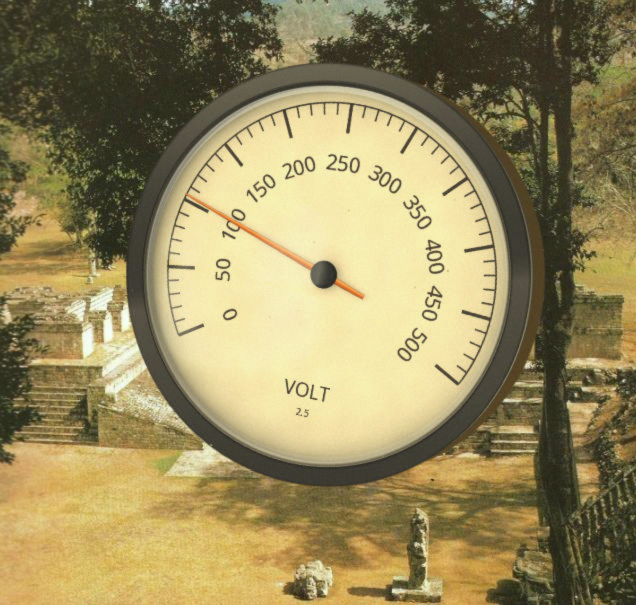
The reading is 105V
